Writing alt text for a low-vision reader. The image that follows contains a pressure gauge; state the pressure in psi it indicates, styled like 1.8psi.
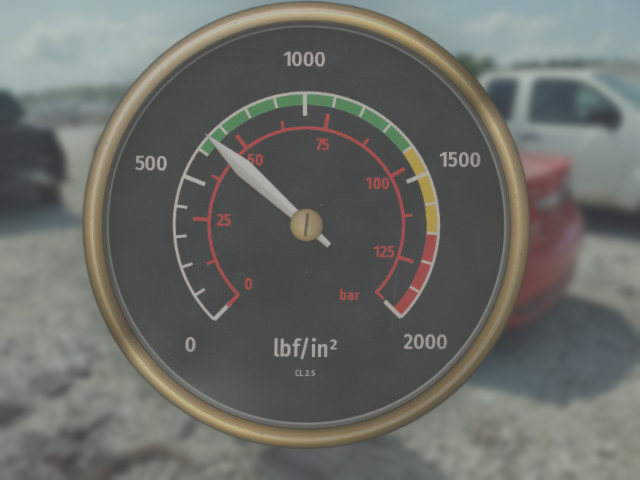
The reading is 650psi
